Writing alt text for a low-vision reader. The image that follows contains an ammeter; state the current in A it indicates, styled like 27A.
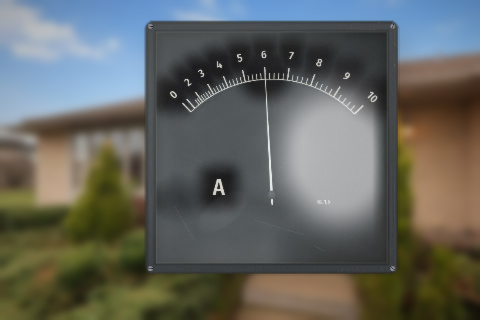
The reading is 6A
